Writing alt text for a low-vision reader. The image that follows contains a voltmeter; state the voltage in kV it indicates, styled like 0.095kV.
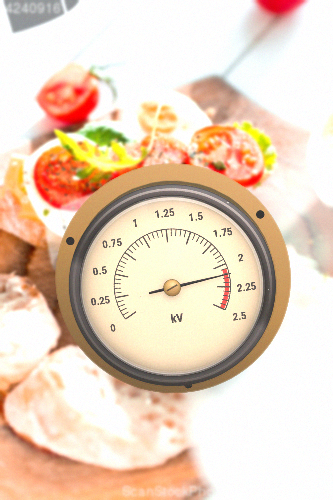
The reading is 2.1kV
